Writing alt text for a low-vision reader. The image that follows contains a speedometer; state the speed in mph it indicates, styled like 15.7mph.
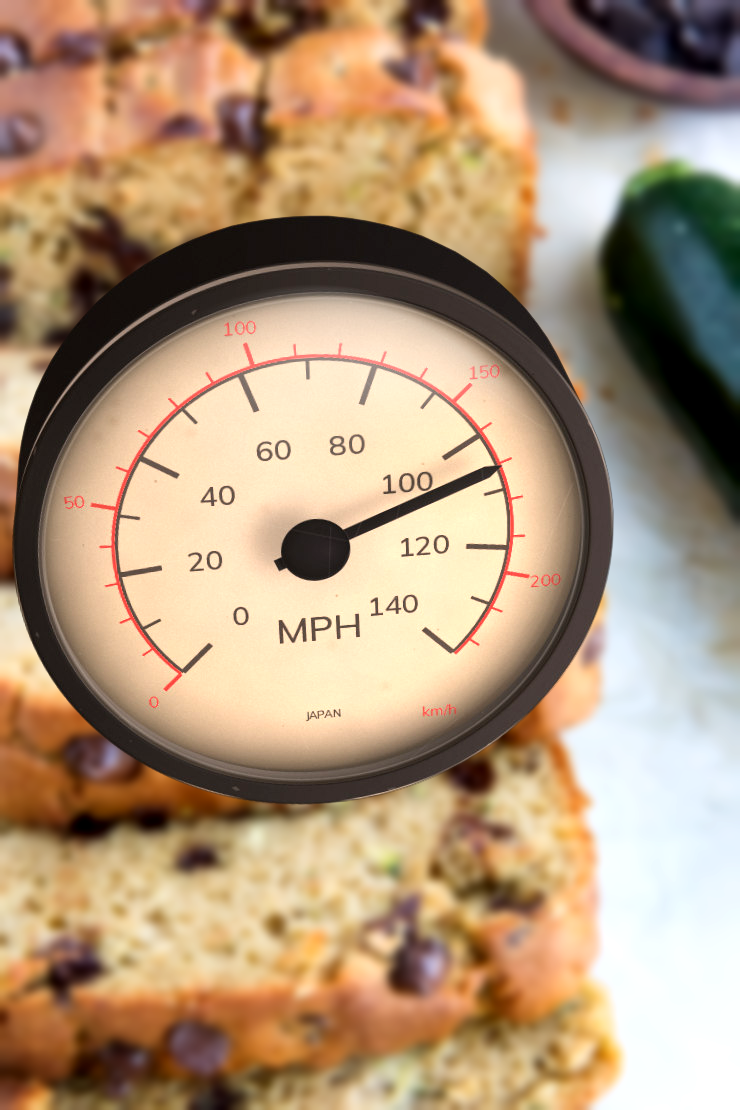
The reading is 105mph
